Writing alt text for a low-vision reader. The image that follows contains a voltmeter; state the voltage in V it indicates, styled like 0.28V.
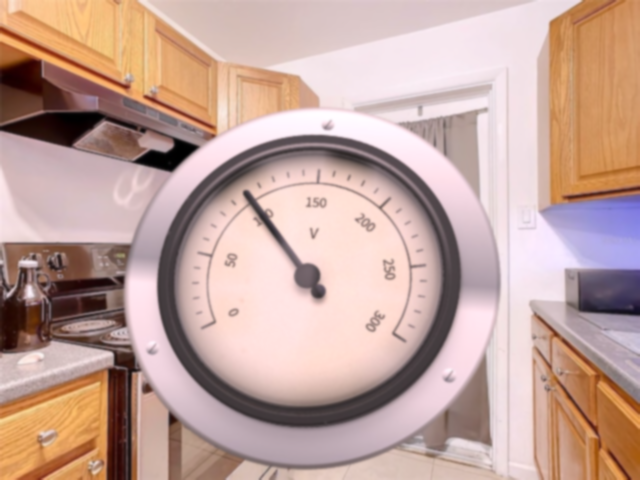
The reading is 100V
